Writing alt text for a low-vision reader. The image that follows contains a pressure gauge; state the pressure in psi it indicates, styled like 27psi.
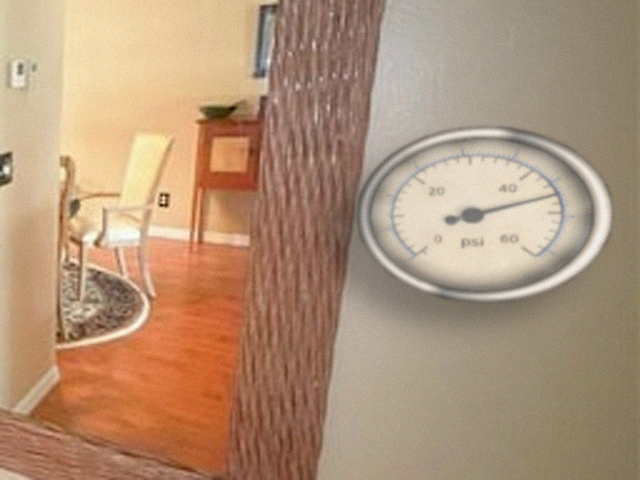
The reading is 46psi
